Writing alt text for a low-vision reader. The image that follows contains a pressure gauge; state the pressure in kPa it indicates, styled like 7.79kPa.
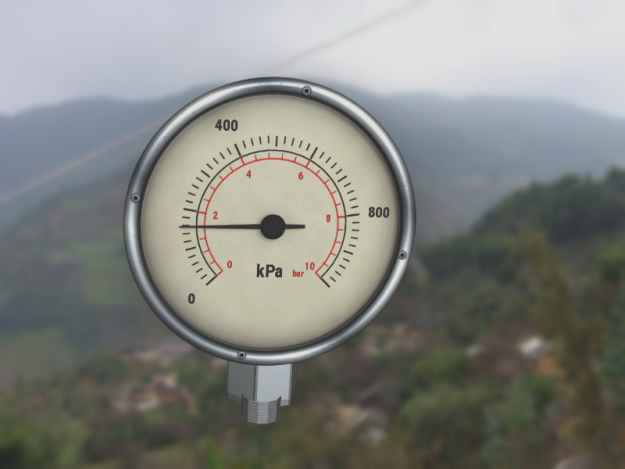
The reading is 160kPa
